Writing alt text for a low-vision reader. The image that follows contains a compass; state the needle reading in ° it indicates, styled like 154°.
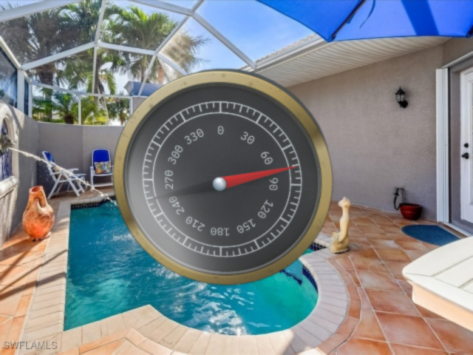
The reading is 75°
